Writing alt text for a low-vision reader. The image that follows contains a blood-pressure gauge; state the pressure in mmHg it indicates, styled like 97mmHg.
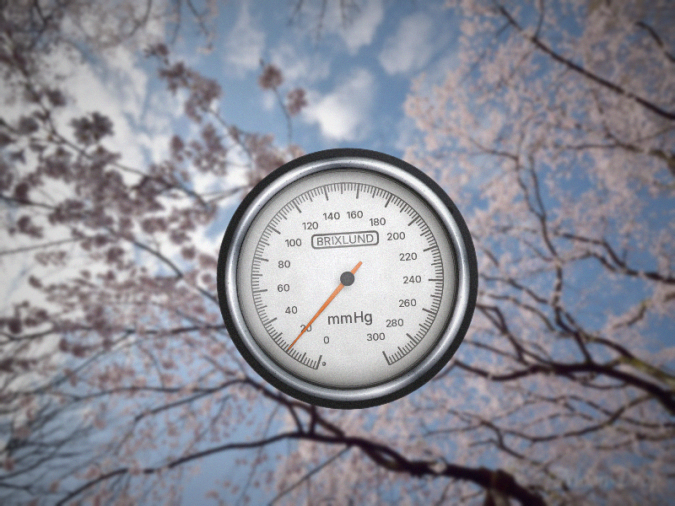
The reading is 20mmHg
